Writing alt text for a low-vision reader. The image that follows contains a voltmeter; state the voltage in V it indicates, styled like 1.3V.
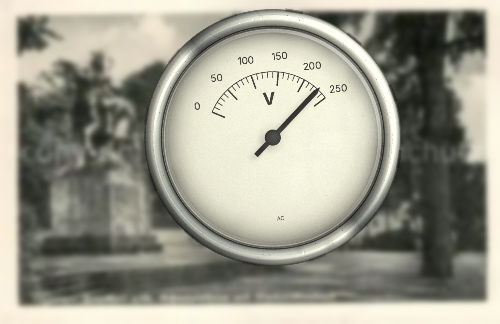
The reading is 230V
